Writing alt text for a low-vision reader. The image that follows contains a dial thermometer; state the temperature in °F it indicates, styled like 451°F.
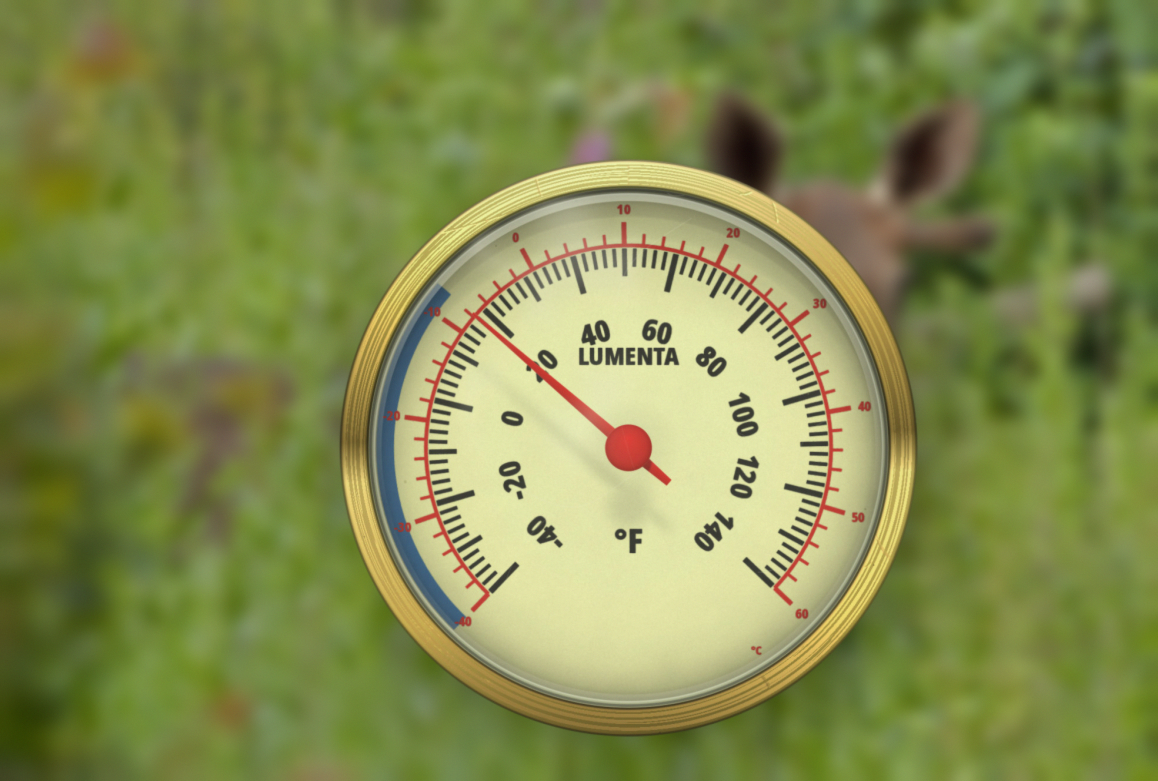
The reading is 18°F
